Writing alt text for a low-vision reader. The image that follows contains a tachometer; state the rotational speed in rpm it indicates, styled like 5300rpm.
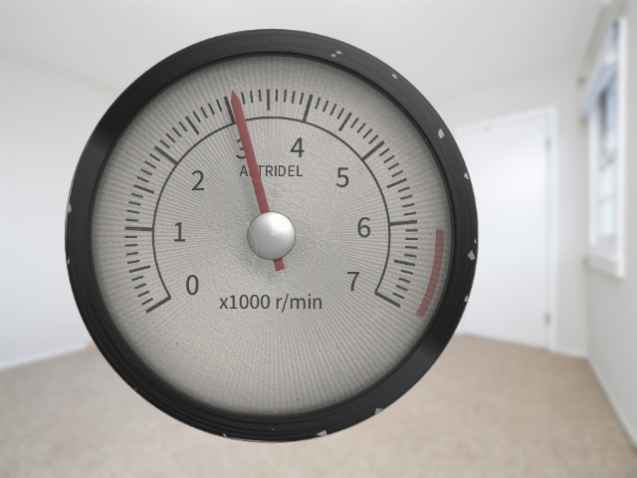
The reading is 3100rpm
